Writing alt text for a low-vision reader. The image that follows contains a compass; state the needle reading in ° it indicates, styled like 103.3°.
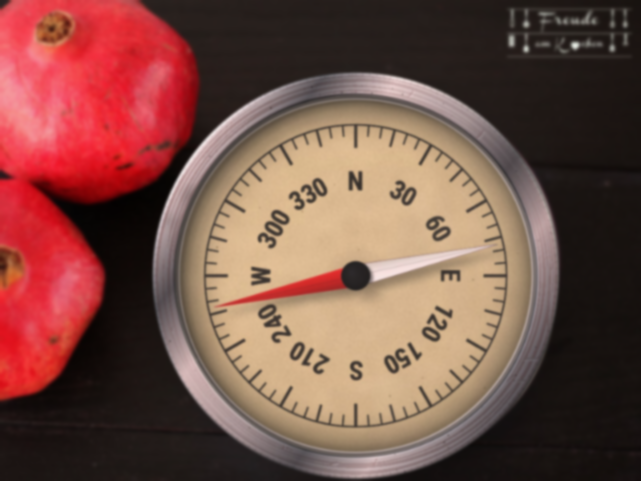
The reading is 257.5°
